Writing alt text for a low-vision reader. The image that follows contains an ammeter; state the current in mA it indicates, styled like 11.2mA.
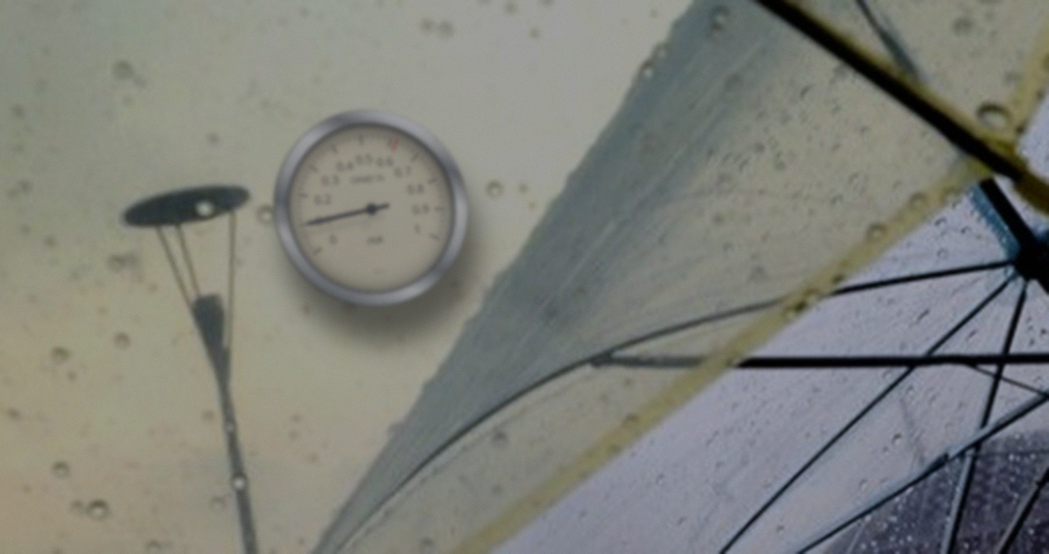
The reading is 0.1mA
